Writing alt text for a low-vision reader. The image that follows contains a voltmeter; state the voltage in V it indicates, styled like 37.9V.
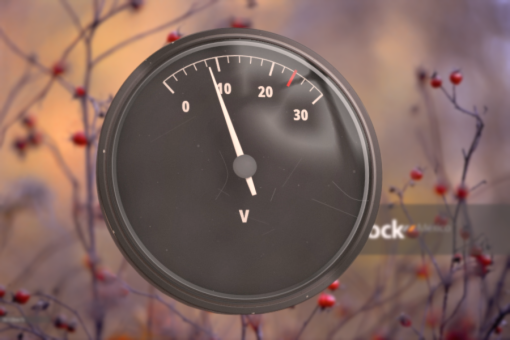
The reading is 8V
